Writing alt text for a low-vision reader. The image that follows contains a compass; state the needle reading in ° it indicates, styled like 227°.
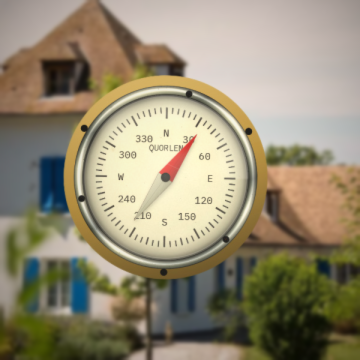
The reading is 35°
